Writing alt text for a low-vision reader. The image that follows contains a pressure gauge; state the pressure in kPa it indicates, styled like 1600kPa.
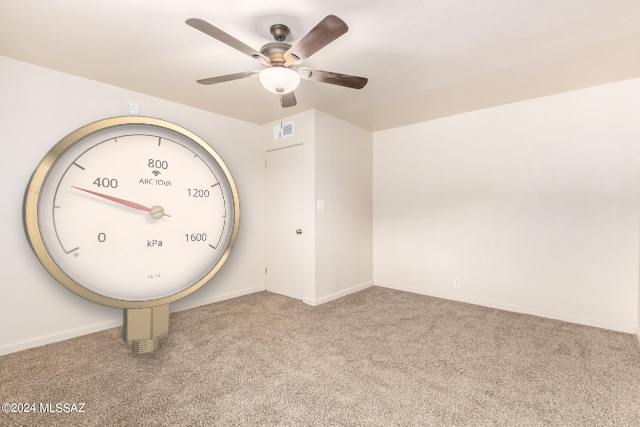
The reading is 300kPa
